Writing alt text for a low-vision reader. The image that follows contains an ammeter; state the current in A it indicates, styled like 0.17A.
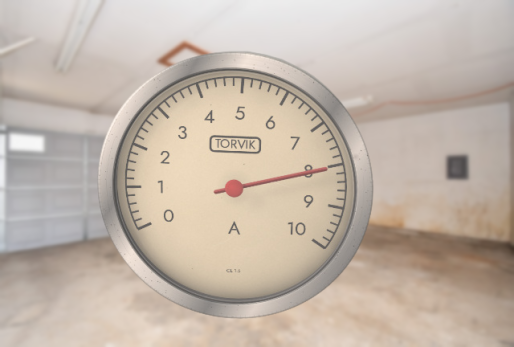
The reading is 8A
